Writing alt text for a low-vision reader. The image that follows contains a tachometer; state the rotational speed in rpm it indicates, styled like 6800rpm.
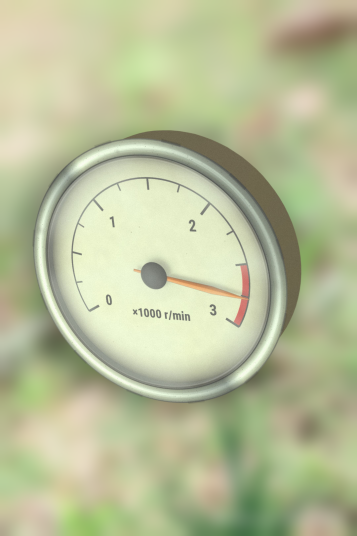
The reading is 2750rpm
